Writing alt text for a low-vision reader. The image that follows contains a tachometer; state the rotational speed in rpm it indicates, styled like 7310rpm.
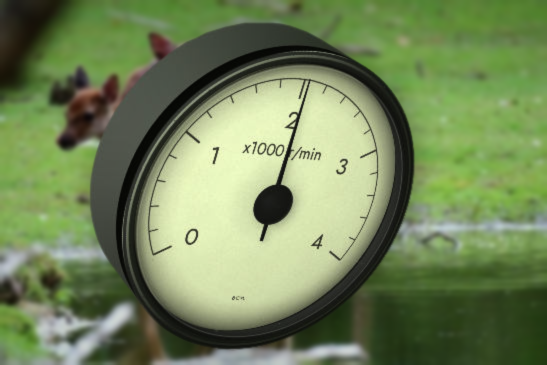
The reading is 2000rpm
